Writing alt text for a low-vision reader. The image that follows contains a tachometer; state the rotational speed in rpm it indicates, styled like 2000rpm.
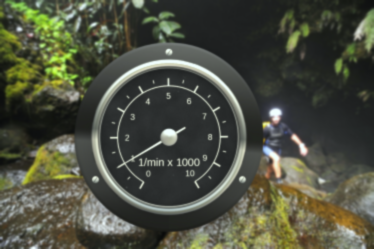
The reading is 1000rpm
